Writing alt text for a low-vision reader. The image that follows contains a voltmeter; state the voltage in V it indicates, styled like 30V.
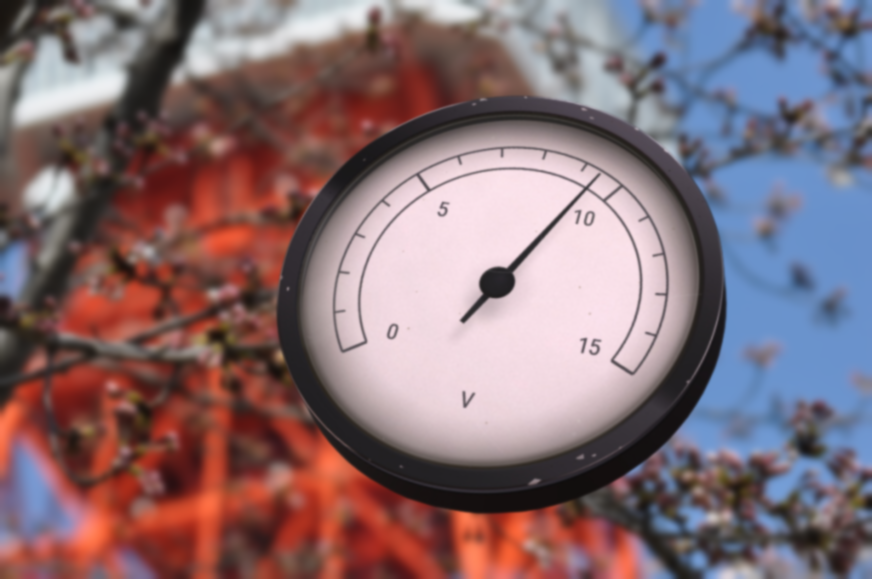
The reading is 9.5V
